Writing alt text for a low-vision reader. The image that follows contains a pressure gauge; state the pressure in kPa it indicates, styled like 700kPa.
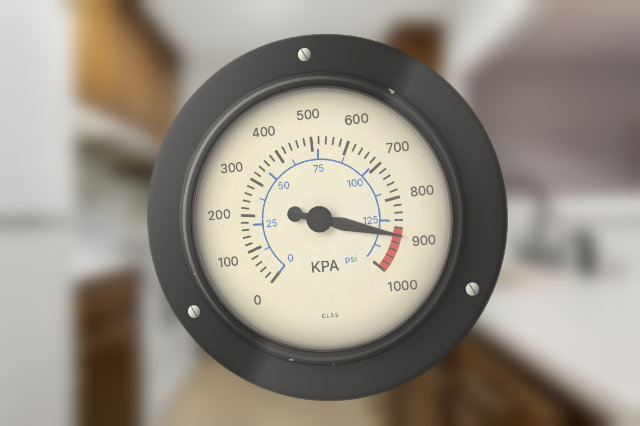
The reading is 900kPa
